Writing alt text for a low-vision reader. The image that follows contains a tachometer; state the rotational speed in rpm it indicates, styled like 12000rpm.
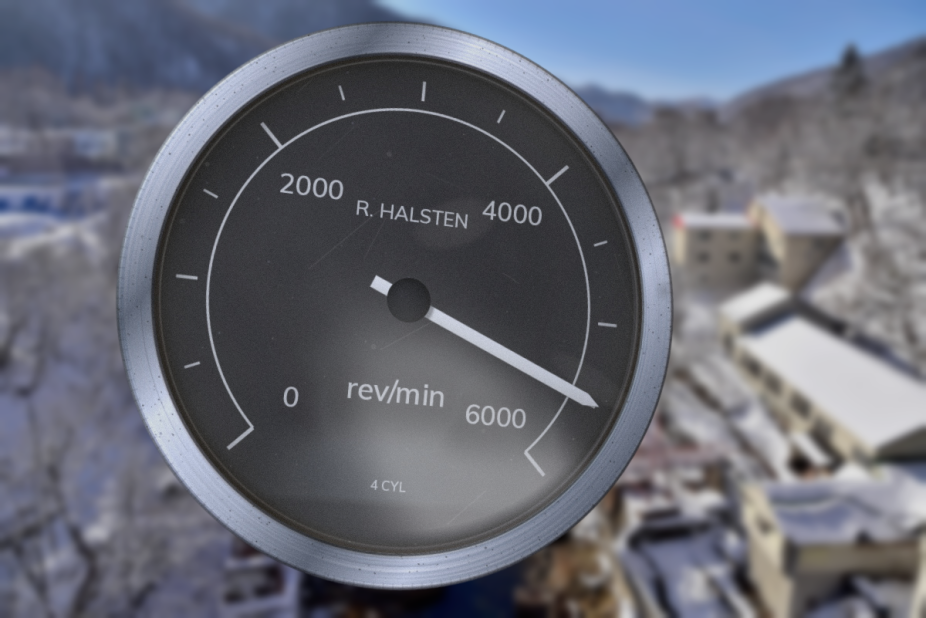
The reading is 5500rpm
